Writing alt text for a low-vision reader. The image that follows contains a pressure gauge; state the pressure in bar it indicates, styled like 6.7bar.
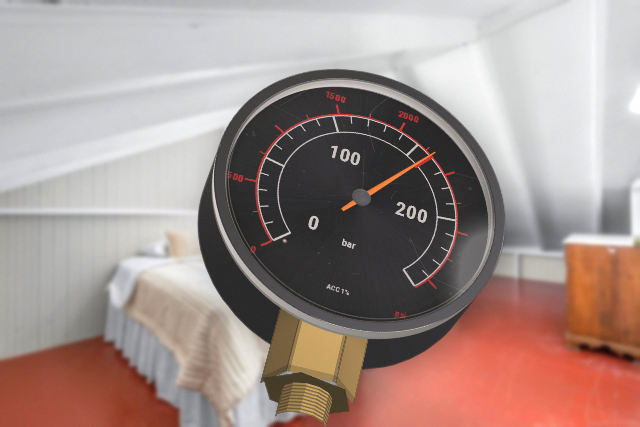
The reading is 160bar
